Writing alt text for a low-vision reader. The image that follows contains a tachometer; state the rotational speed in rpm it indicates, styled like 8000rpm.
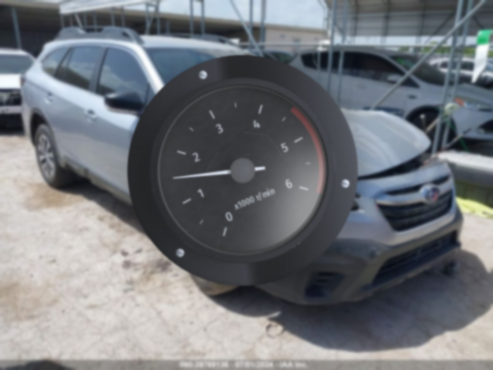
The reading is 1500rpm
